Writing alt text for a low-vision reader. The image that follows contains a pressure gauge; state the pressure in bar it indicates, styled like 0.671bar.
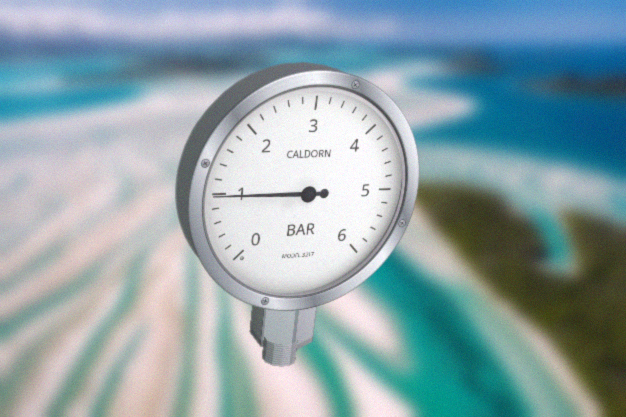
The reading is 1bar
